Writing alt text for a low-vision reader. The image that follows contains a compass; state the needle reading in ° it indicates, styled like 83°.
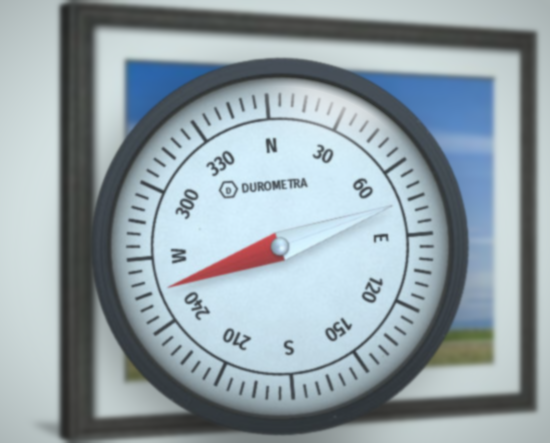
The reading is 255°
